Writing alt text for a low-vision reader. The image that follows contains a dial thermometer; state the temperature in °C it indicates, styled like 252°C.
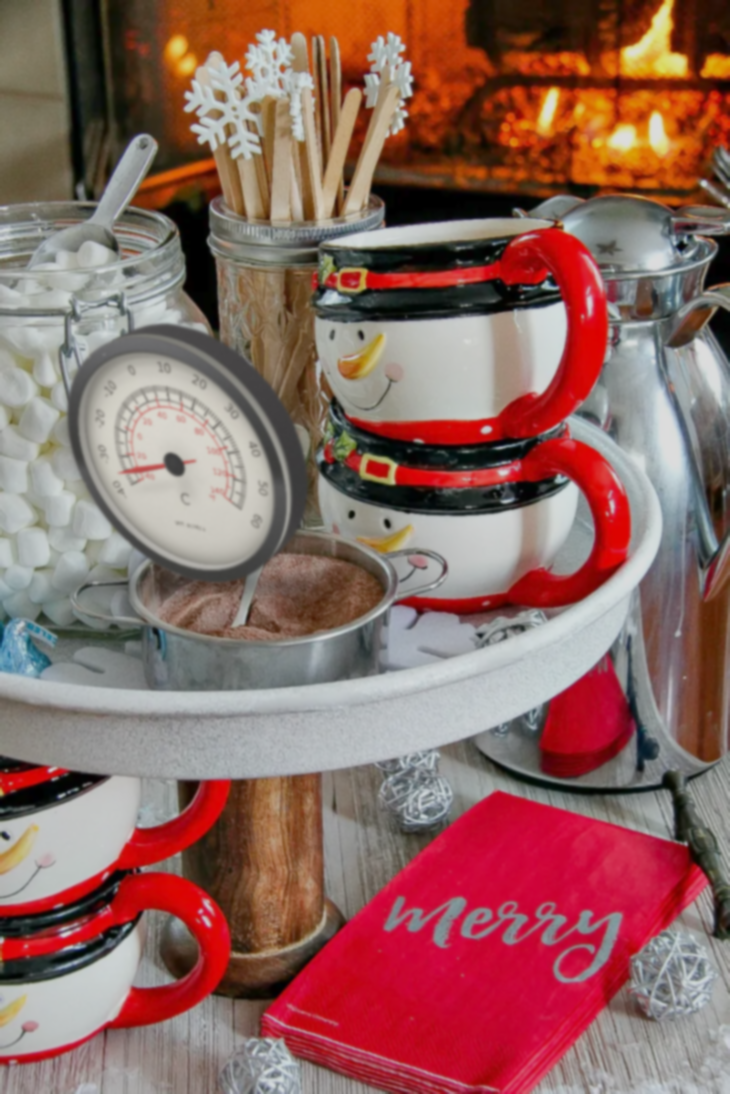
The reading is -35°C
